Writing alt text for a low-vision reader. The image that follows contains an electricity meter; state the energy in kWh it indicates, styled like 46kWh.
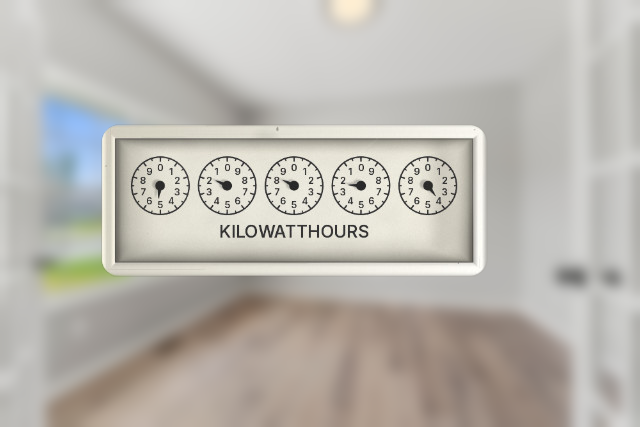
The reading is 51824kWh
